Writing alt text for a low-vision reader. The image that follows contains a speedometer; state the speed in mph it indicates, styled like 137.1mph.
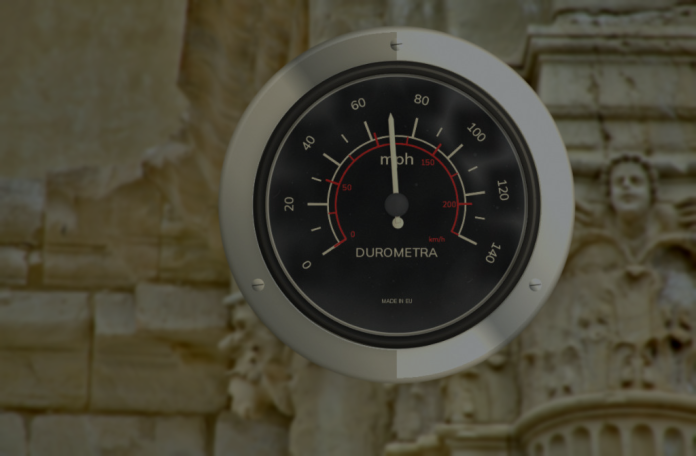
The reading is 70mph
